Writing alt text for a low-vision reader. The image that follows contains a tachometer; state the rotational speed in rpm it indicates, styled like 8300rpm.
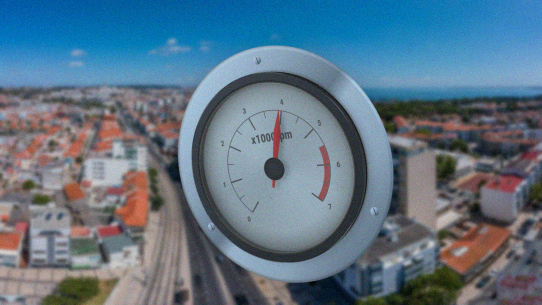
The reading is 4000rpm
